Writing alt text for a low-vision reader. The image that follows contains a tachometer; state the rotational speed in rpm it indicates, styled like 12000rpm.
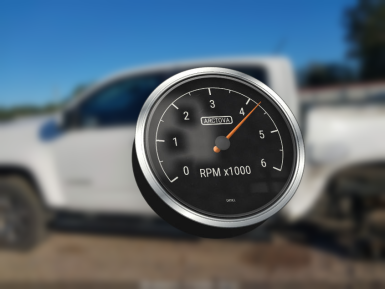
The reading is 4250rpm
